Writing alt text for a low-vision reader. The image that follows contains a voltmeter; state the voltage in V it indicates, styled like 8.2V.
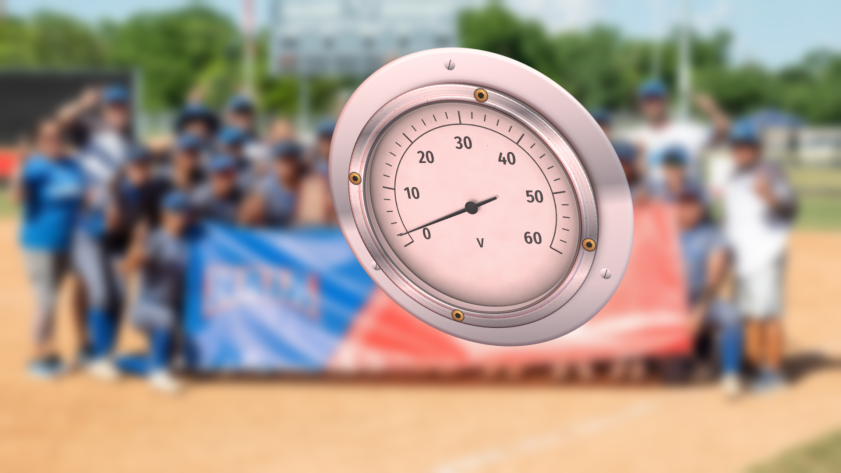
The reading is 2V
